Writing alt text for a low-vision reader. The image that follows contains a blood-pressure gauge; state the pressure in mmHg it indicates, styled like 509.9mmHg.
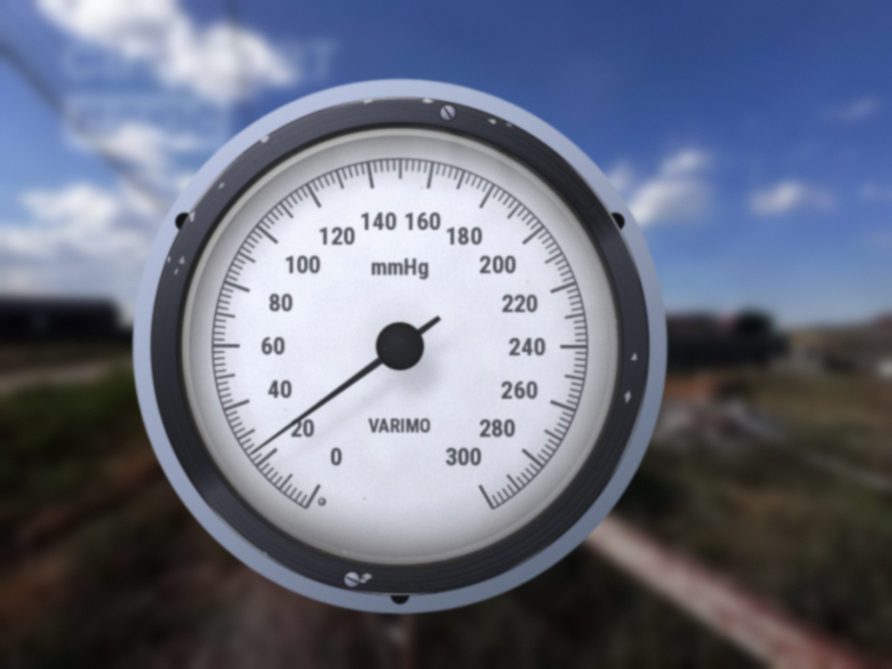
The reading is 24mmHg
